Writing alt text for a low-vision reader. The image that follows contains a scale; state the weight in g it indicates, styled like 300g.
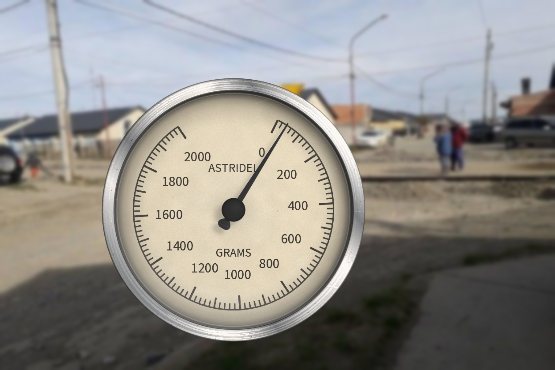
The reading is 40g
